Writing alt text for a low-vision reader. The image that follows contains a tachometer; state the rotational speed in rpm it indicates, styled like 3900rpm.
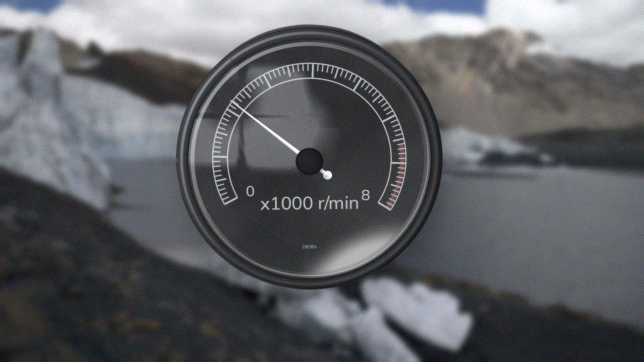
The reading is 2200rpm
